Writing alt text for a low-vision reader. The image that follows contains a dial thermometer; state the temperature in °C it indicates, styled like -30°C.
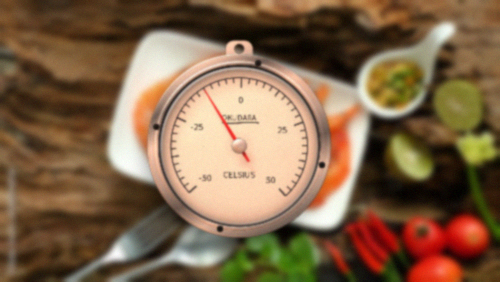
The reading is -12.5°C
